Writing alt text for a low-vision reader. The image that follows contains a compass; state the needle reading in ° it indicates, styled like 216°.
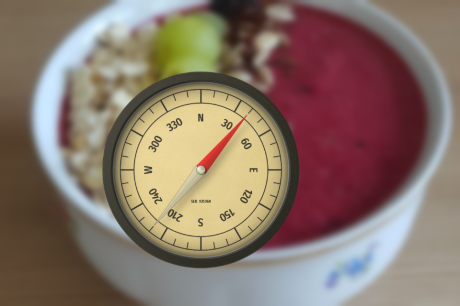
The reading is 40°
